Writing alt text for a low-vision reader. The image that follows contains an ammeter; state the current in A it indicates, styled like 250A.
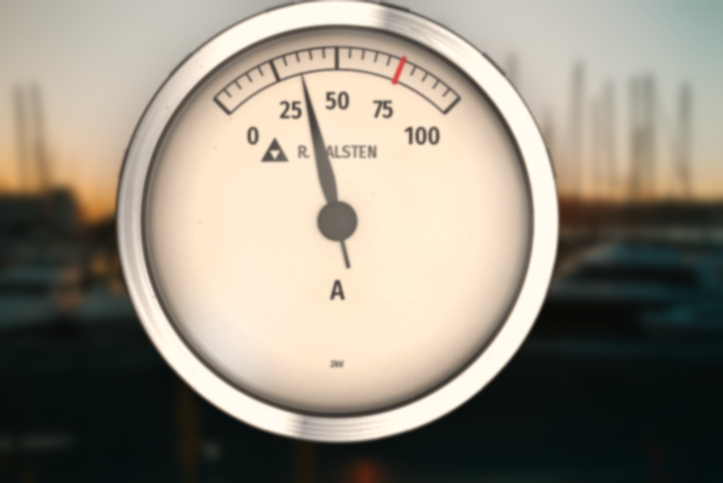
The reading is 35A
